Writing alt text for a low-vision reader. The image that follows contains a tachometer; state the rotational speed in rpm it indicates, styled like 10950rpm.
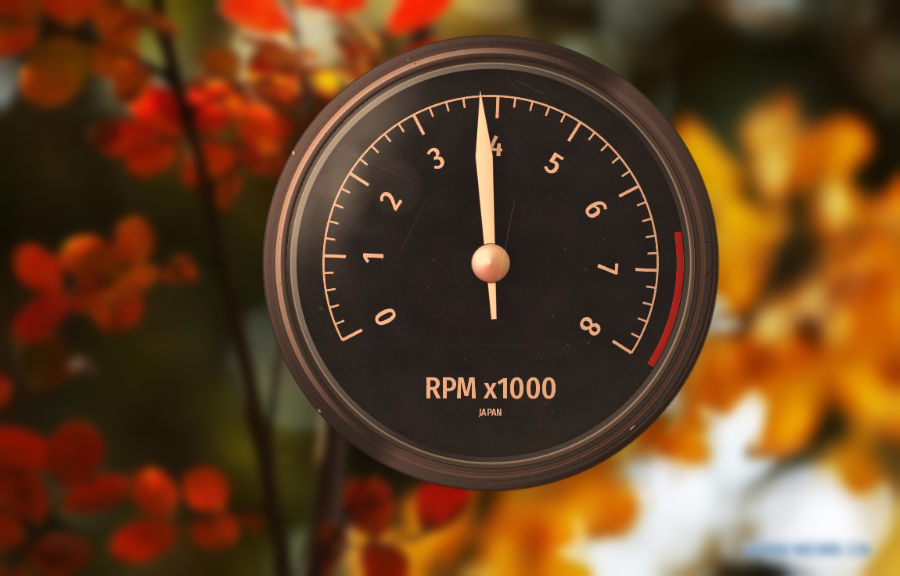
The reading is 3800rpm
